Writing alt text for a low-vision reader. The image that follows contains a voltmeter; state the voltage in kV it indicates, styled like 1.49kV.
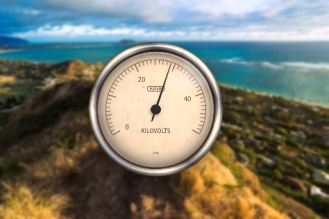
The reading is 29kV
